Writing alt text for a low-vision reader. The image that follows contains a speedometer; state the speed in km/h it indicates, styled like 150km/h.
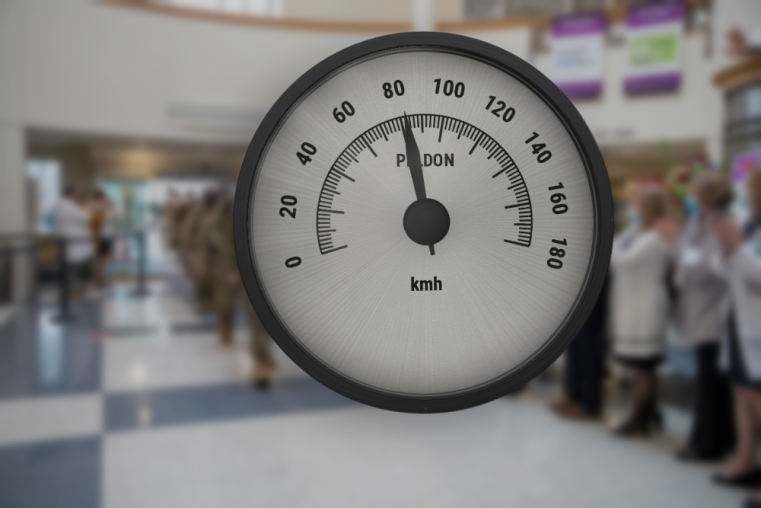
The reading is 82km/h
